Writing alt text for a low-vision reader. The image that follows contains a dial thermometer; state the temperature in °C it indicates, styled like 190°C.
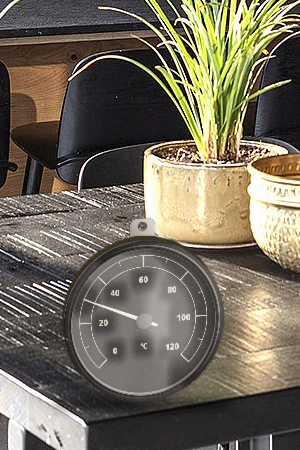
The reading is 30°C
